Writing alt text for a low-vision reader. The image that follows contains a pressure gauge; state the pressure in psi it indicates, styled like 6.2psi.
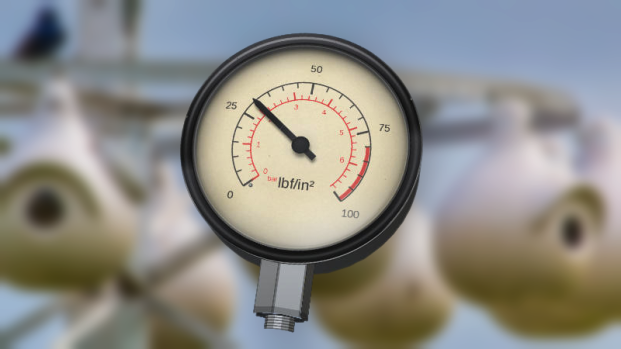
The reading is 30psi
